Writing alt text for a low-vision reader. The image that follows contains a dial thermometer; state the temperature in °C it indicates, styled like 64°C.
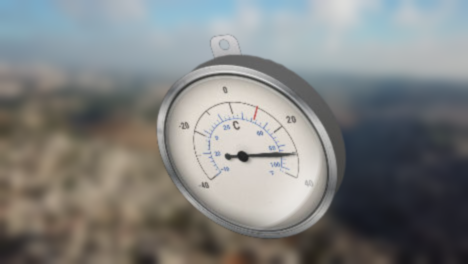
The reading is 30°C
